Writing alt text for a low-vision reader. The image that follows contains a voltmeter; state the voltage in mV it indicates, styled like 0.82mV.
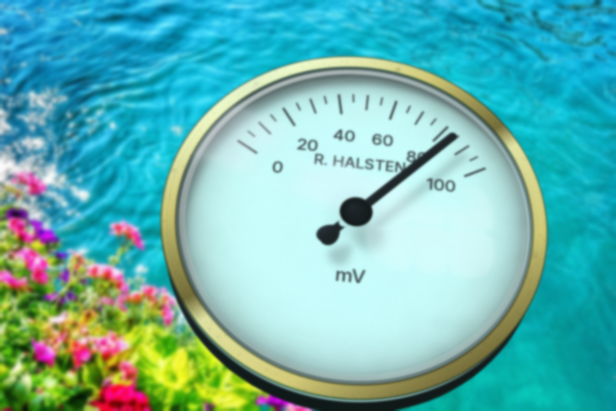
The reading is 85mV
